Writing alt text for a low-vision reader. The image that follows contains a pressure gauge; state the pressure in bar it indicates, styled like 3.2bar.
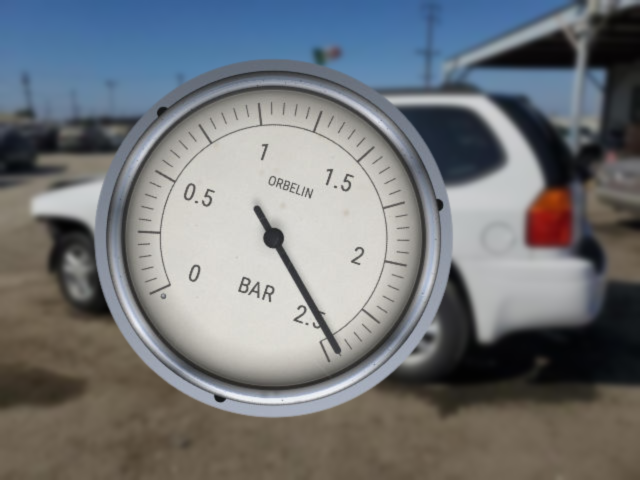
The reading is 2.45bar
